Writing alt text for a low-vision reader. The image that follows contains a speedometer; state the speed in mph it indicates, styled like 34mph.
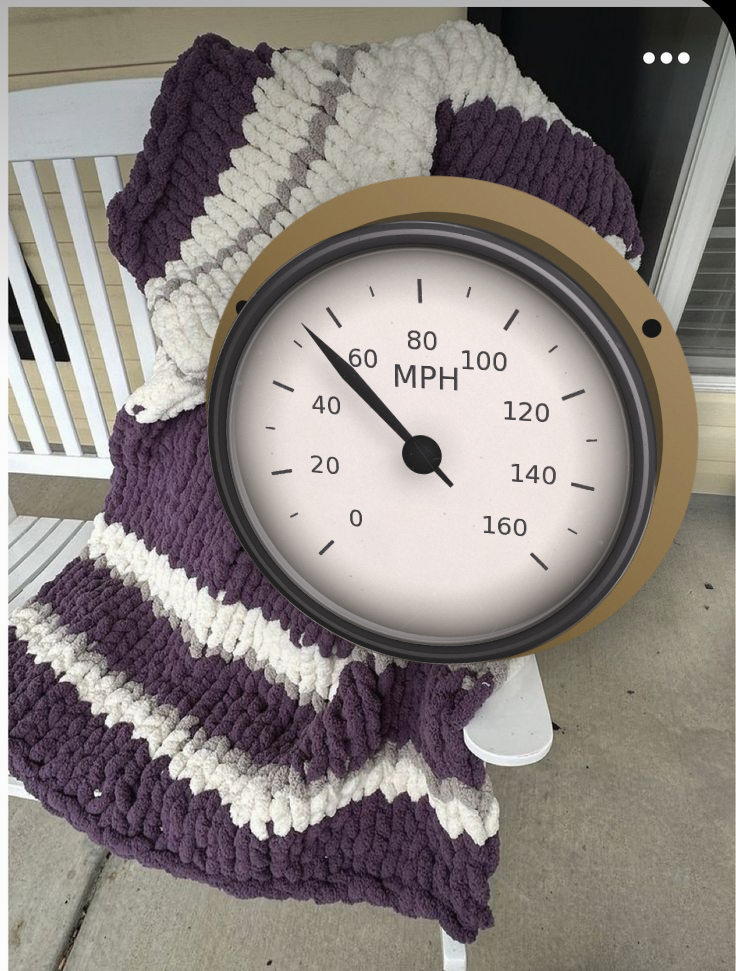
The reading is 55mph
